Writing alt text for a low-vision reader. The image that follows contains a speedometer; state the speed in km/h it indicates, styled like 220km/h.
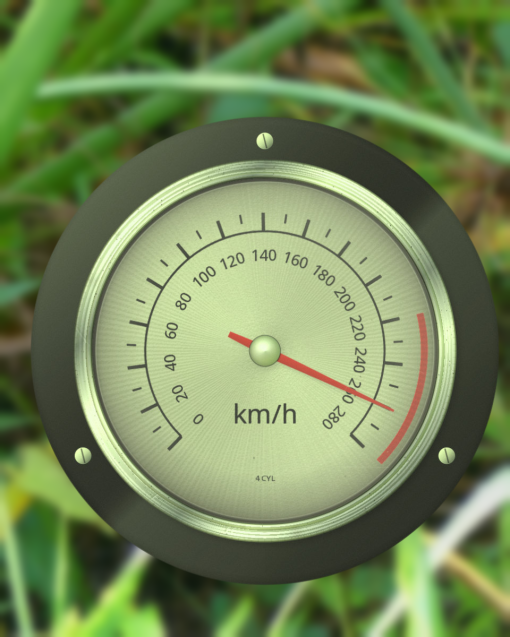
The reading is 260km/h
